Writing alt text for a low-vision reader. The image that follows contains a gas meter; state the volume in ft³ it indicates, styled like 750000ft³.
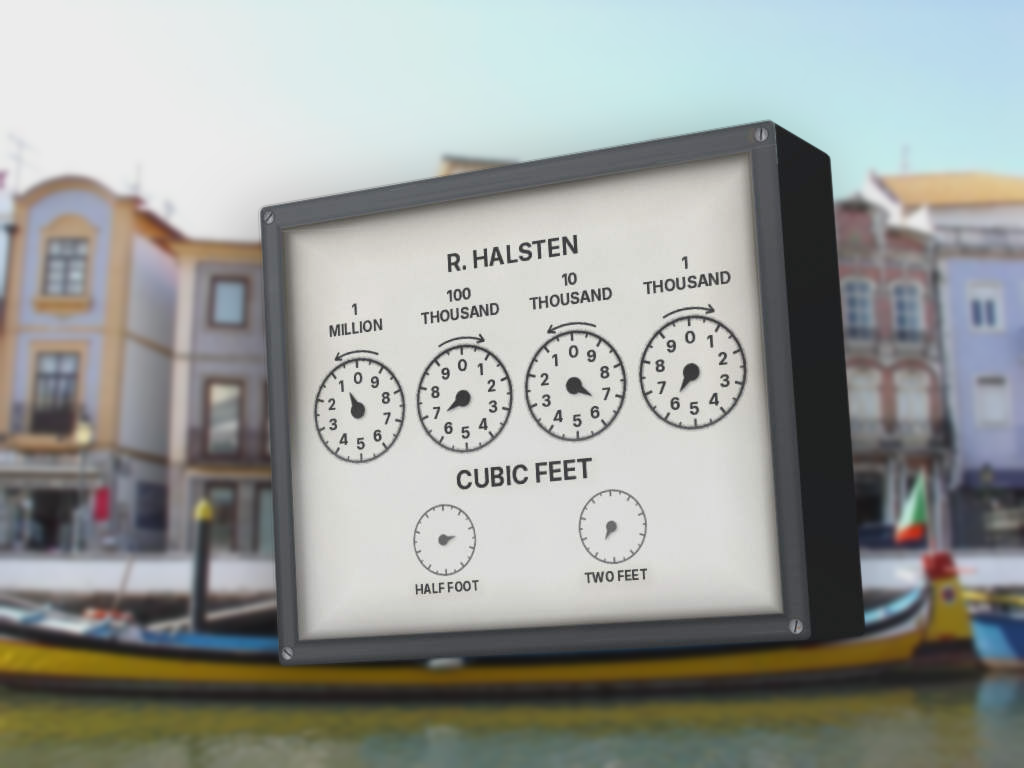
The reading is 66600ft³
